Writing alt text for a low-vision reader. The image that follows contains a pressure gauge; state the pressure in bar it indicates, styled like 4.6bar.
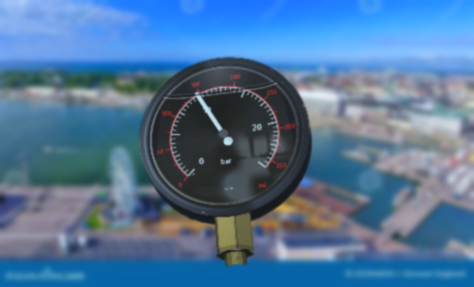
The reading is 10bar
